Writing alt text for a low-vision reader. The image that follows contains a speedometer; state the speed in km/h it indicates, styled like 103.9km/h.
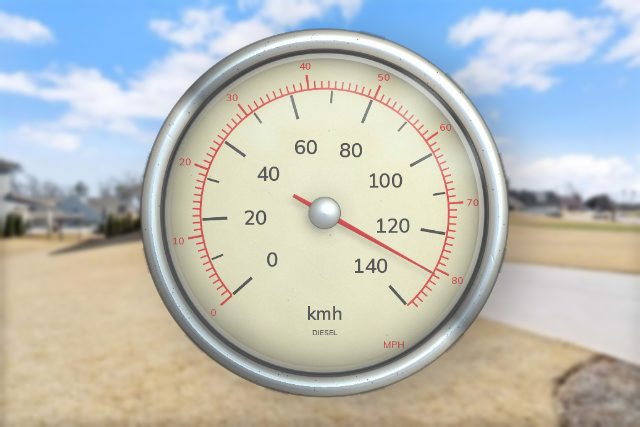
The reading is 130km/h
